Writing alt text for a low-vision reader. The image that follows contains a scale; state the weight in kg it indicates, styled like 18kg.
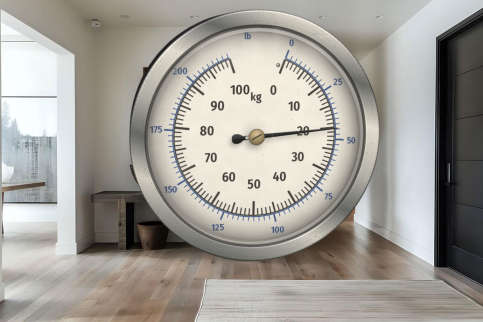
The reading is 20kg
